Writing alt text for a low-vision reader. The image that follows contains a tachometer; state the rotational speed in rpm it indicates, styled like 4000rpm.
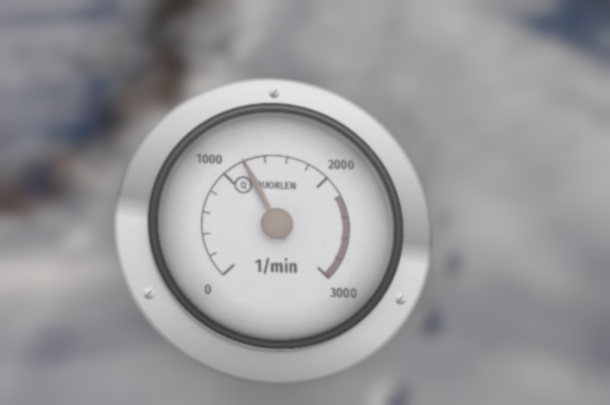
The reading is 1200rpm
